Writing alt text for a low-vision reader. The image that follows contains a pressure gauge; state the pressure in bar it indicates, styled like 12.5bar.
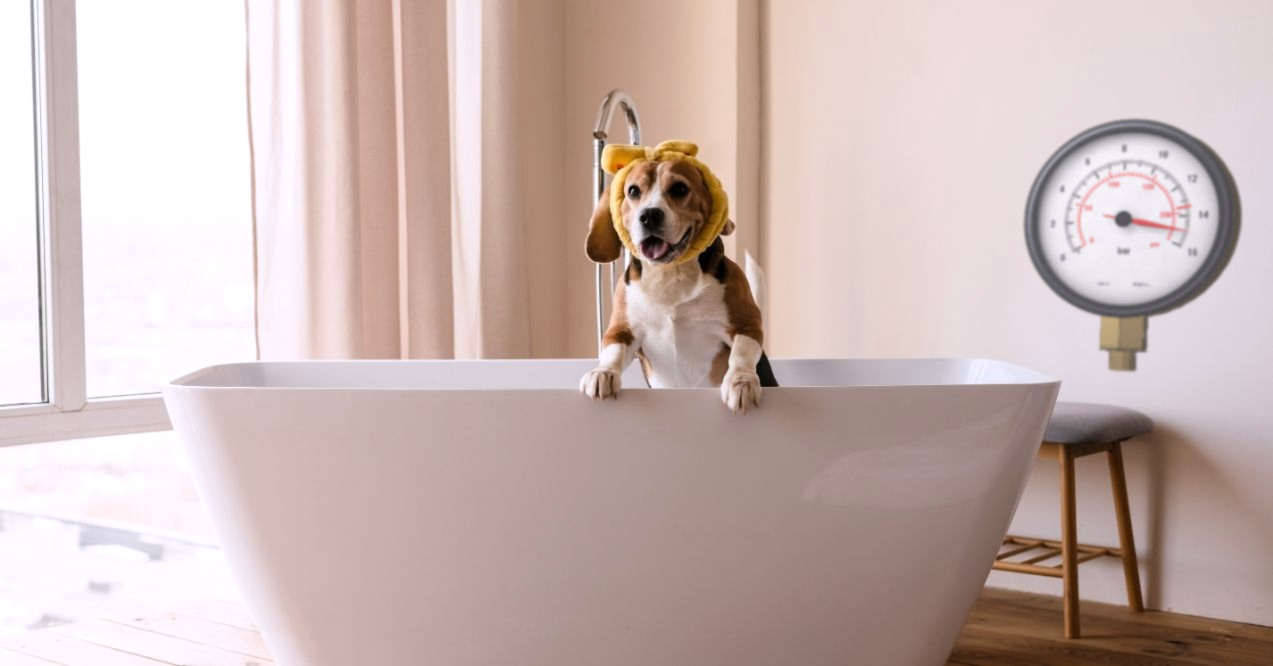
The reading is 15bar
